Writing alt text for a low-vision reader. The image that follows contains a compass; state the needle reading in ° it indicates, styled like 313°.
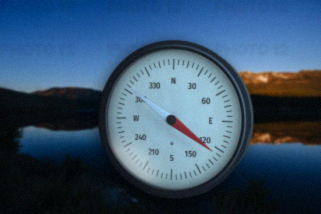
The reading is 125°
